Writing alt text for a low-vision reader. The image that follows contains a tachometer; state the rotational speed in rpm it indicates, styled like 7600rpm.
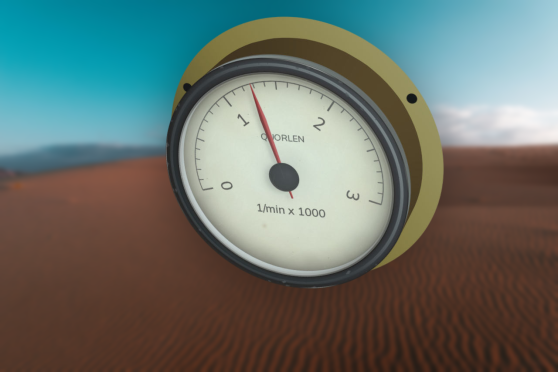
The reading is 1300rpm
